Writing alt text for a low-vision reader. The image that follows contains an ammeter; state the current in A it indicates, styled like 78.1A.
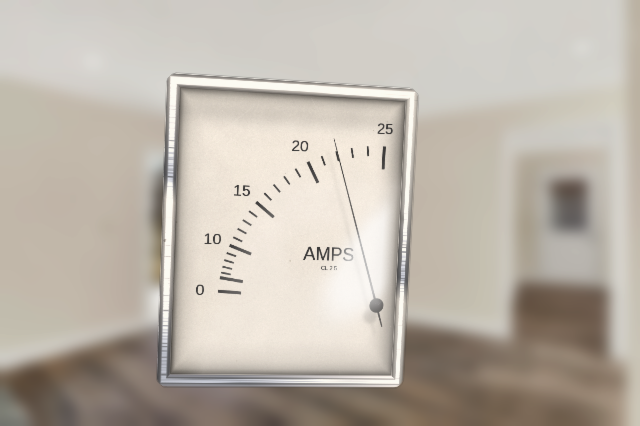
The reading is 22A
